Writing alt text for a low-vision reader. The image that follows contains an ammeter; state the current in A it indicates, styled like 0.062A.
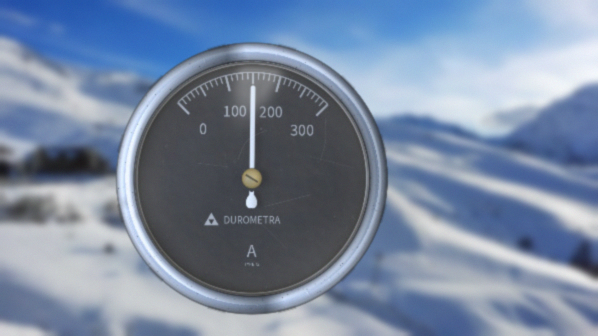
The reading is 150A
